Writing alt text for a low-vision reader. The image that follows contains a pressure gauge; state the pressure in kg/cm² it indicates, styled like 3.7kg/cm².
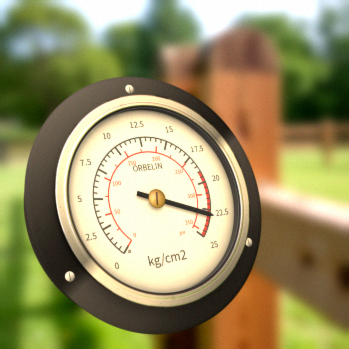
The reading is 23kg/cm²
